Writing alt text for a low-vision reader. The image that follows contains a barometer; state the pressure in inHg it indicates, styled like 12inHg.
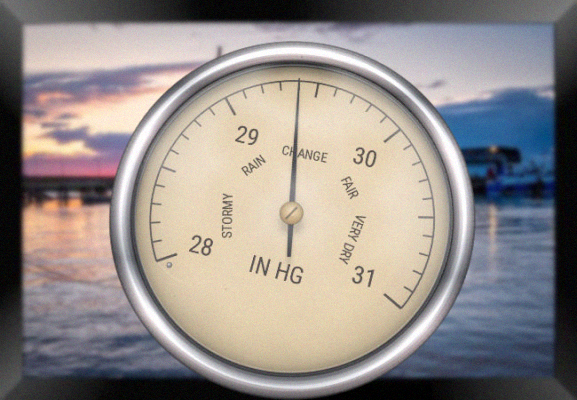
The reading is 29.4inHg
